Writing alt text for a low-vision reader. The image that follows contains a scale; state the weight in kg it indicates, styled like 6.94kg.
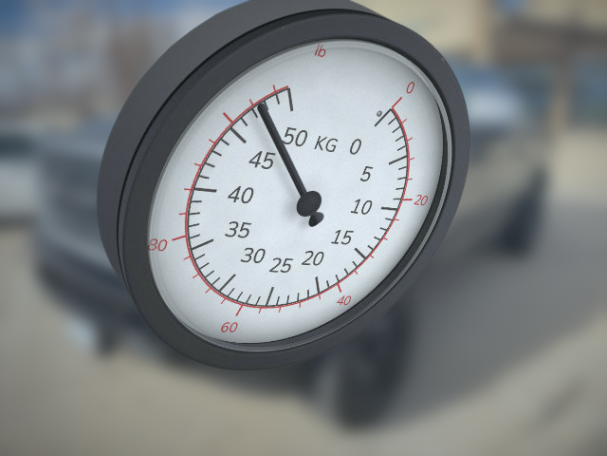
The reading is 47.5kg
